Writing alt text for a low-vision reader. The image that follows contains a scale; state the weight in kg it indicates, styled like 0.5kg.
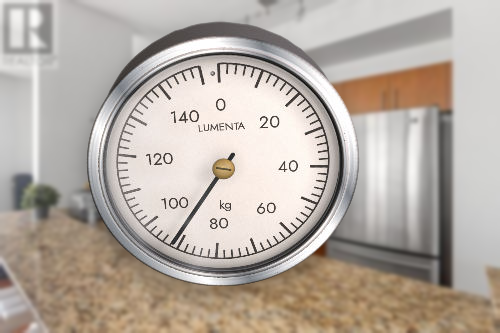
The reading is 92kg
